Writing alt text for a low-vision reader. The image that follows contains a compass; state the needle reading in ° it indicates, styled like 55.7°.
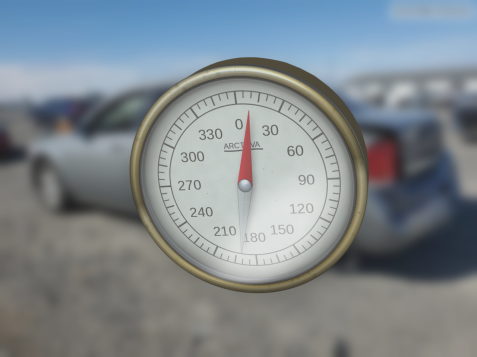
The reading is 10°
